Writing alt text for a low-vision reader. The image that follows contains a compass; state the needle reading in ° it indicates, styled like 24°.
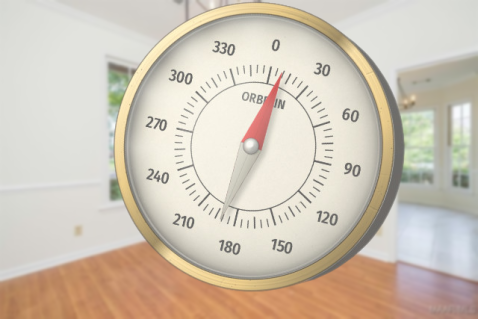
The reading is 10°
